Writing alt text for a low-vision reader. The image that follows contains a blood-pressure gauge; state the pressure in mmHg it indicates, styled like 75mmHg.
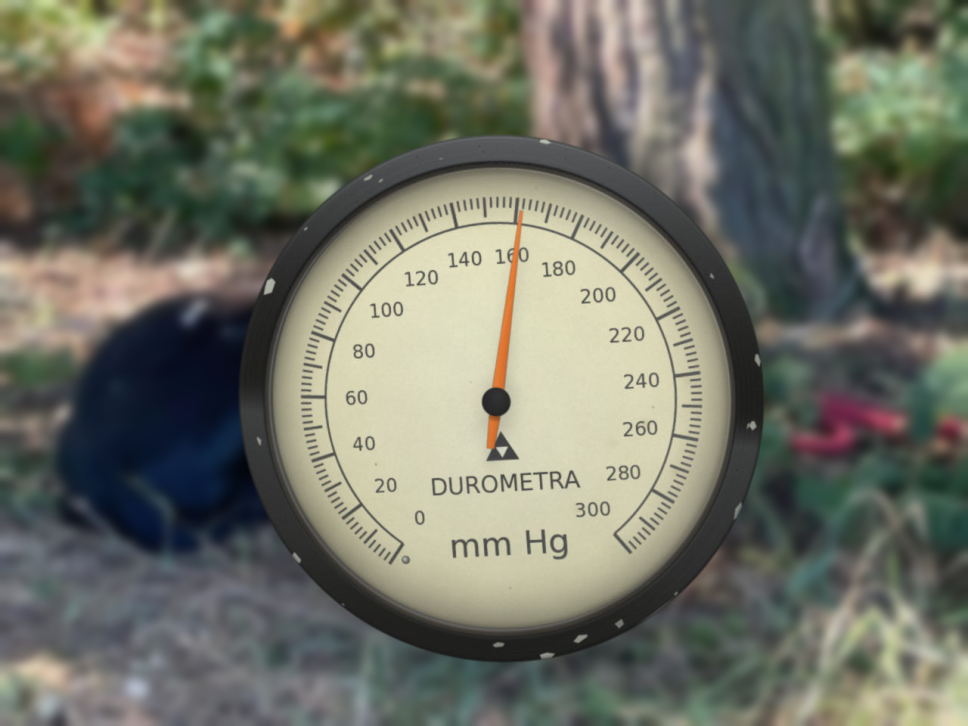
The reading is 162mmHg
